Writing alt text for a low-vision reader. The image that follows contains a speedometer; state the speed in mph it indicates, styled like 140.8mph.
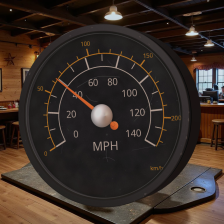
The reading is 40mph
